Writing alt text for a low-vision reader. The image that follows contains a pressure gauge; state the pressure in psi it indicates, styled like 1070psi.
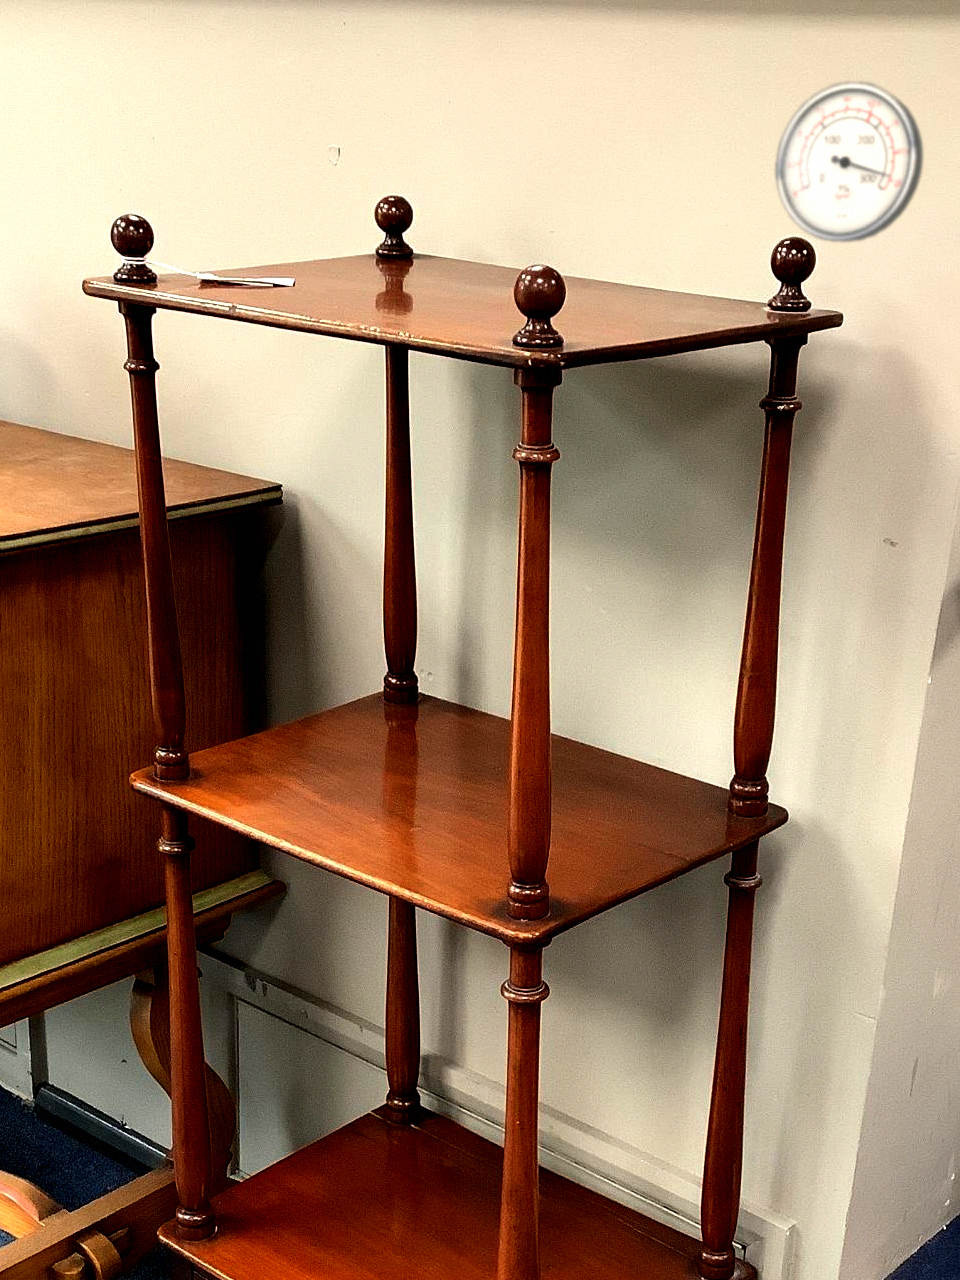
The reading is 280psi
